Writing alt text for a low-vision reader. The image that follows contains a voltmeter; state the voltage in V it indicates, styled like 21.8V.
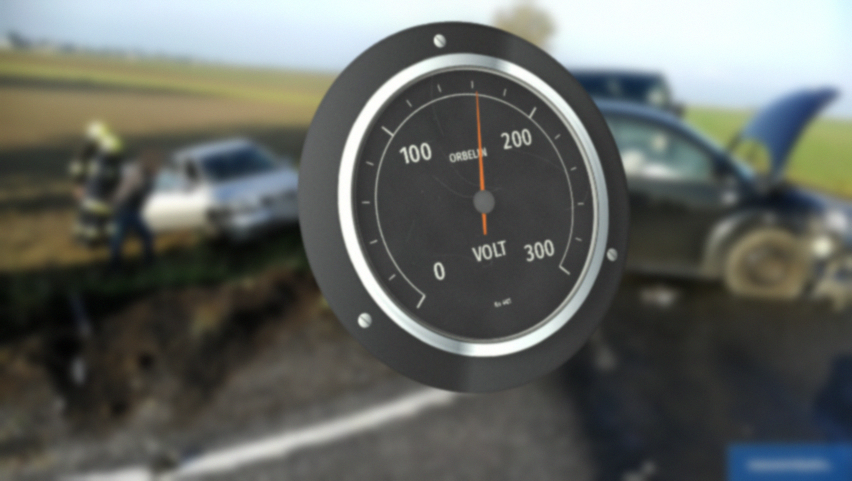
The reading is 160V
